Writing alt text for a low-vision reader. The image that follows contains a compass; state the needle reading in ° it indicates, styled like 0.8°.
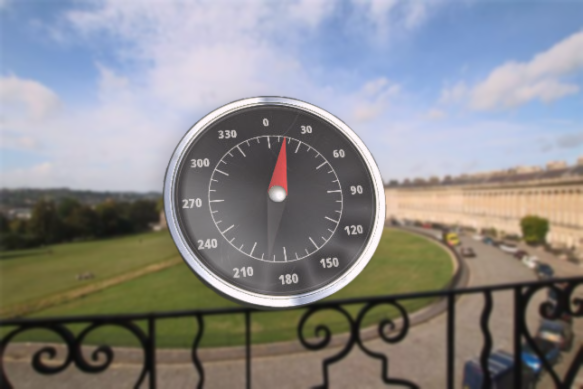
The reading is 15°
